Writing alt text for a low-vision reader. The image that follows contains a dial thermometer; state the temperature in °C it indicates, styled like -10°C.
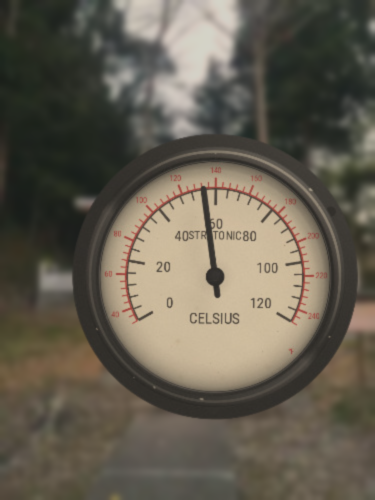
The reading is 56°C
